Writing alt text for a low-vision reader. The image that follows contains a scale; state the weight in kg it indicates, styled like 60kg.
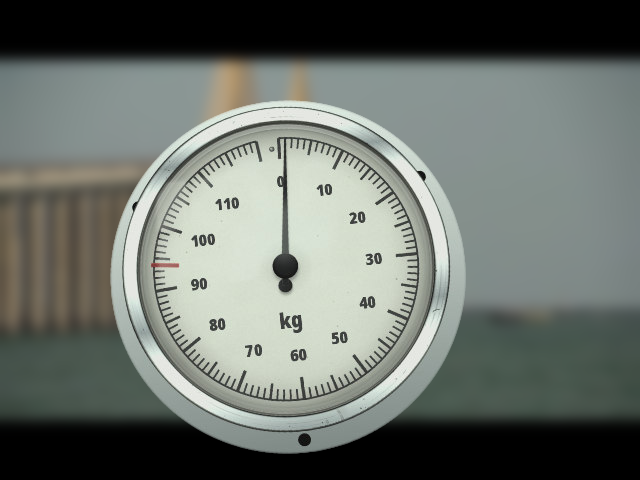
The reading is 1kg
